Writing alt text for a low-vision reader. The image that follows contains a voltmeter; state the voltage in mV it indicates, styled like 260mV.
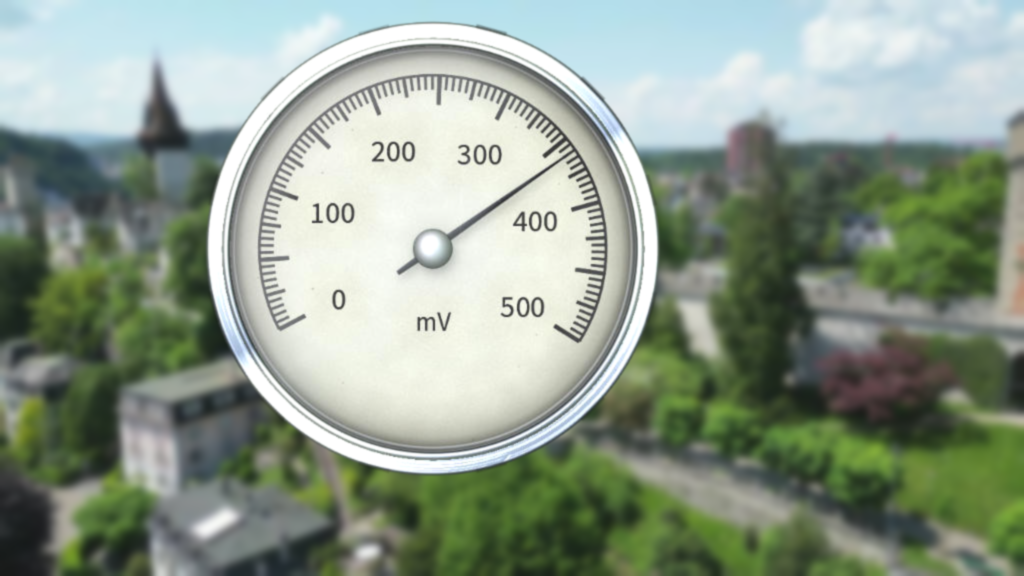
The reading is 360mV
